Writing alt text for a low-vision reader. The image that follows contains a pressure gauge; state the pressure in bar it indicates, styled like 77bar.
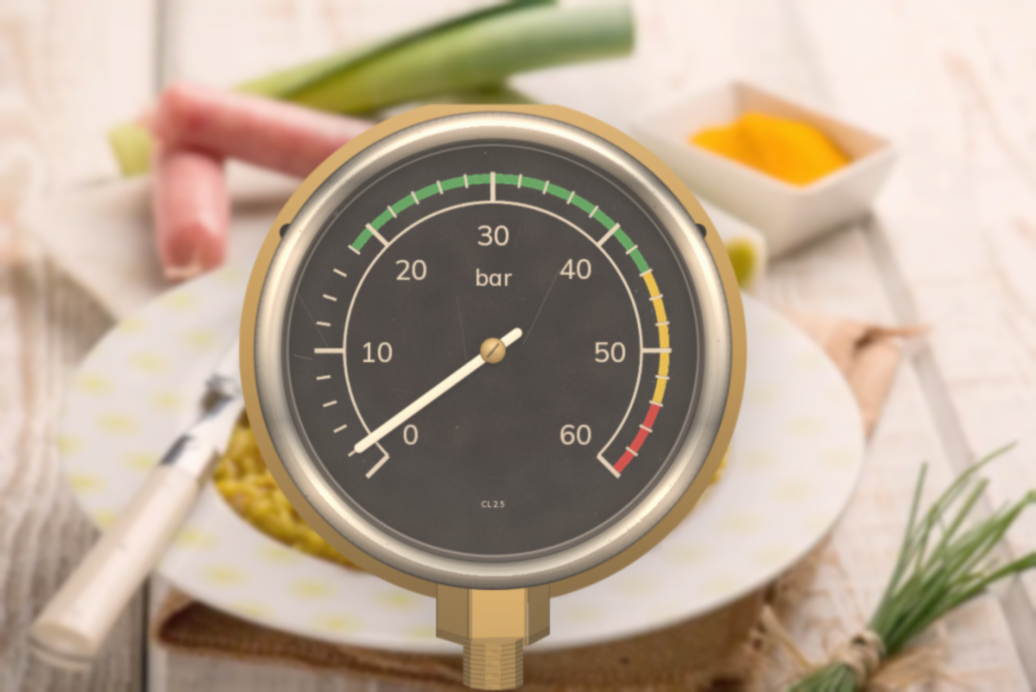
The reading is 2bar
